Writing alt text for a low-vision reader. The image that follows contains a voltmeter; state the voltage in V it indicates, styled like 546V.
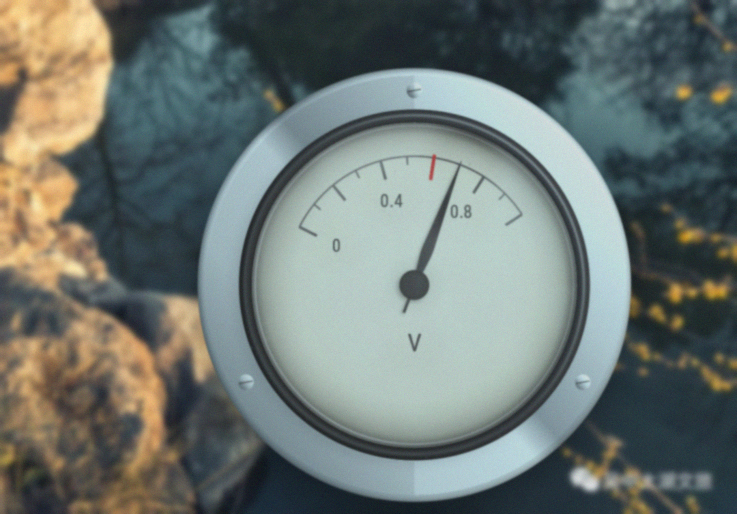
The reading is 0.7V
